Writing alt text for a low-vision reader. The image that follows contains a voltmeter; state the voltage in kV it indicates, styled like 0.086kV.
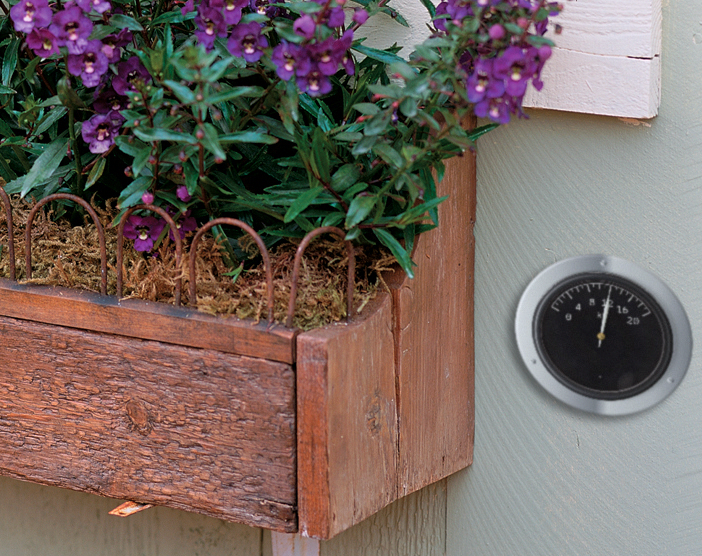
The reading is 12kV
